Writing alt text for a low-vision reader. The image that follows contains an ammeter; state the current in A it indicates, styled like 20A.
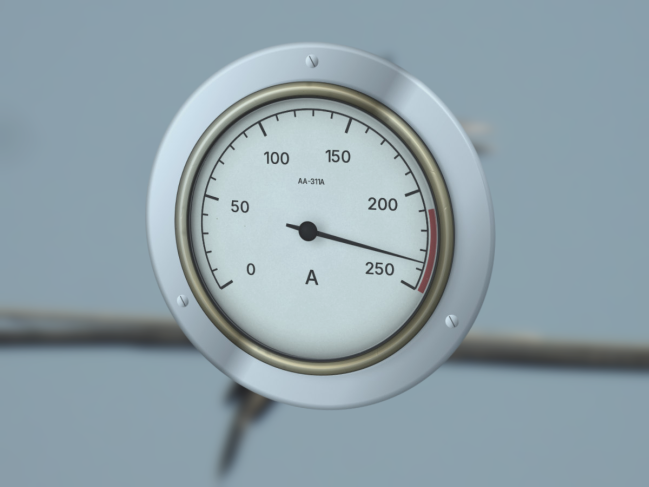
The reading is 235A
